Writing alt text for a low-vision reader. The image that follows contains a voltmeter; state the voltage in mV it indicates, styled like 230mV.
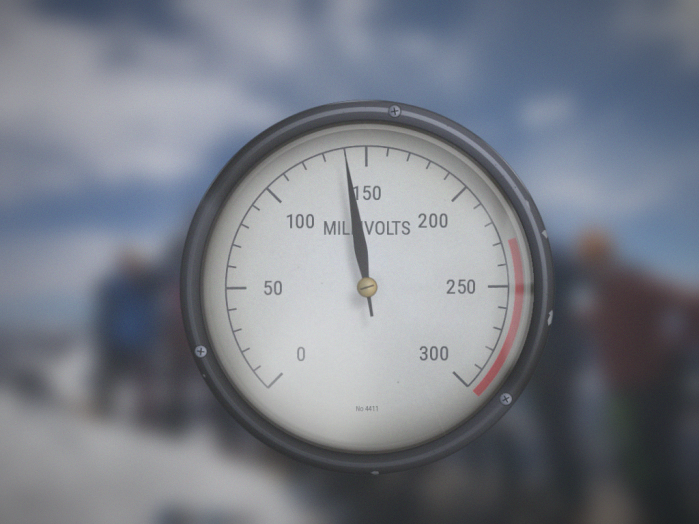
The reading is 140mV
